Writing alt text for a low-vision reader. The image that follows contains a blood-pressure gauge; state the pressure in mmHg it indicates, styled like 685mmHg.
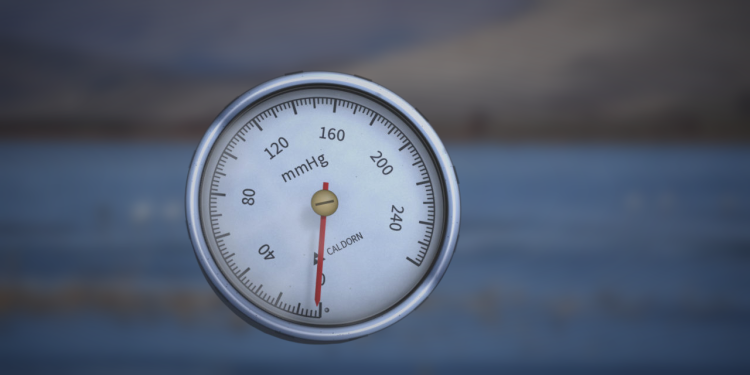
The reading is 2mmHg
